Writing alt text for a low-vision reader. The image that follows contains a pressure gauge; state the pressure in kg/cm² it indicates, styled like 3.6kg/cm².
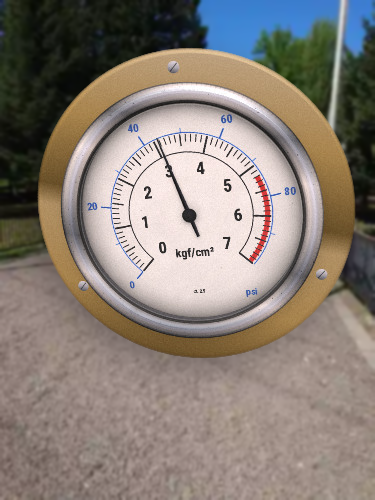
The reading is 3.1kg/cm²
